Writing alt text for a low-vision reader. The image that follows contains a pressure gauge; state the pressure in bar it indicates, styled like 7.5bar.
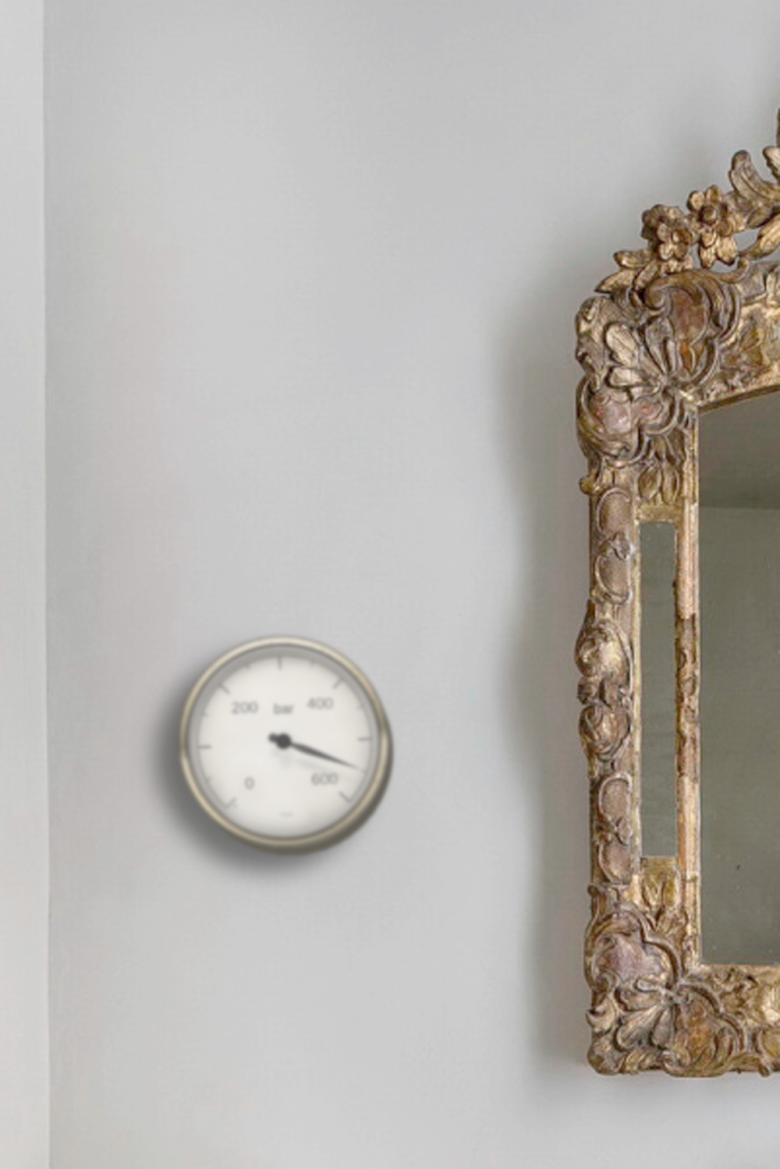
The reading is 550bar
